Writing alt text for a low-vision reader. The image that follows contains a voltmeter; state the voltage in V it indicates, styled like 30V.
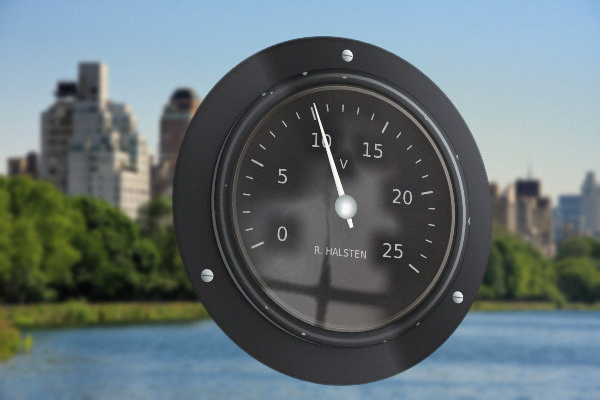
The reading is 10V
